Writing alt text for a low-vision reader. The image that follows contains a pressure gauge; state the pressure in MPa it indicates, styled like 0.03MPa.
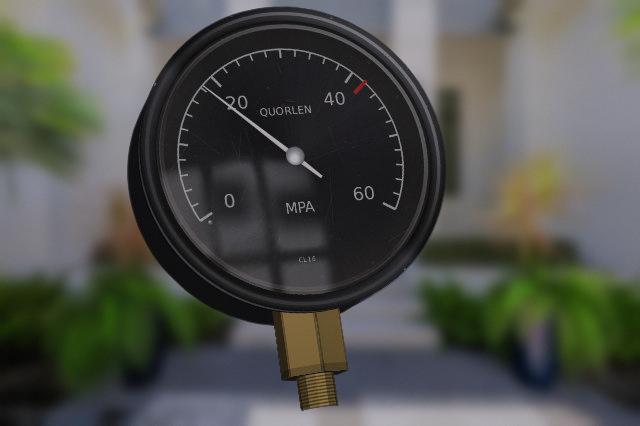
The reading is 18MPa
